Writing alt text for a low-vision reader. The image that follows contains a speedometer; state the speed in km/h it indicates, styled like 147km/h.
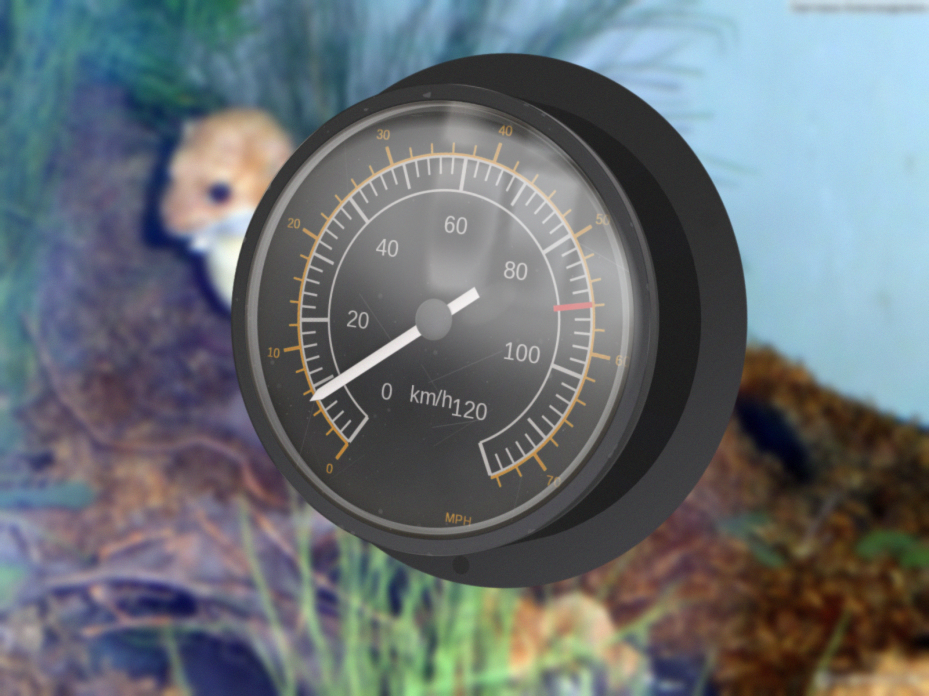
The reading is 8km/h
